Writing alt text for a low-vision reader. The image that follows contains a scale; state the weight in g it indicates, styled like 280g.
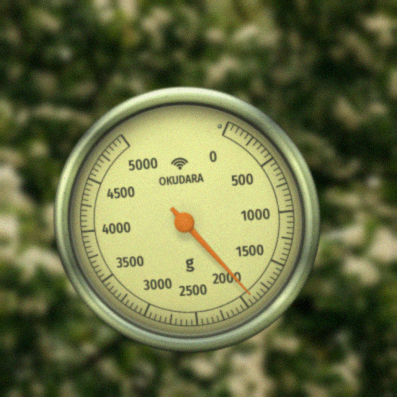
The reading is 1900g
